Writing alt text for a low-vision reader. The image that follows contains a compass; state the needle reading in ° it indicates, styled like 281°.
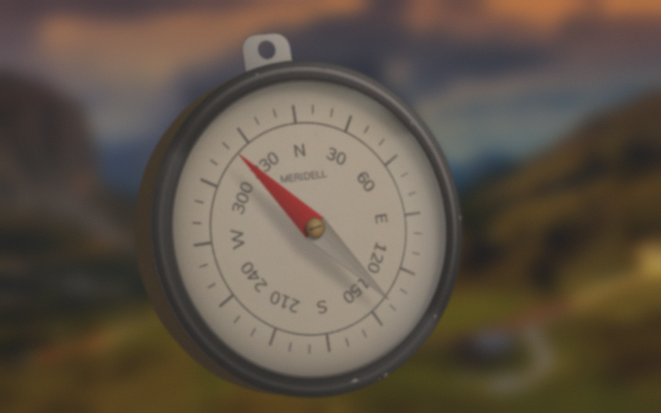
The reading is 320°
